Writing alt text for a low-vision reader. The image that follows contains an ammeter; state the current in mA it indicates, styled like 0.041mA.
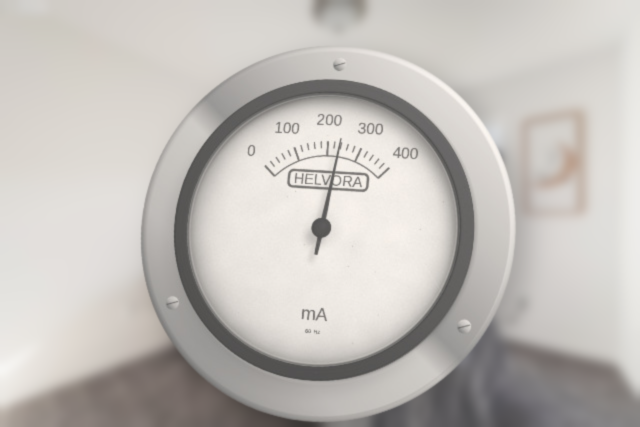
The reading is 240mA
